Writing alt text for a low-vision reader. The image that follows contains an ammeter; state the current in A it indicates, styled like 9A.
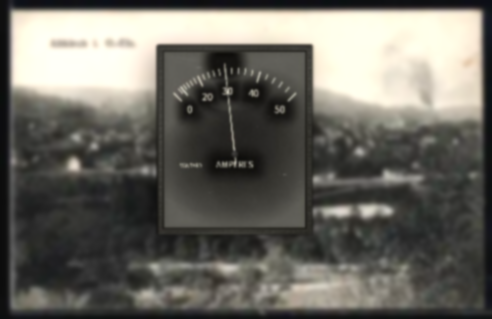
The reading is 30A
